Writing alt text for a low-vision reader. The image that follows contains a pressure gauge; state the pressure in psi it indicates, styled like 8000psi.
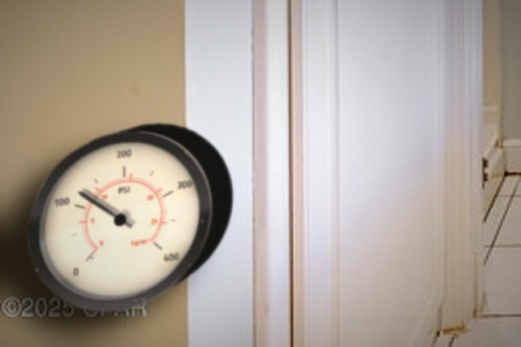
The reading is 125psi
